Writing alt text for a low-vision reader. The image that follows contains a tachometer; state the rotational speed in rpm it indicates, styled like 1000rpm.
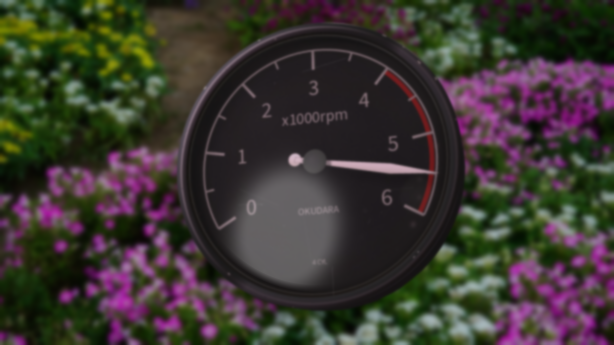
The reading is 5500rpm
